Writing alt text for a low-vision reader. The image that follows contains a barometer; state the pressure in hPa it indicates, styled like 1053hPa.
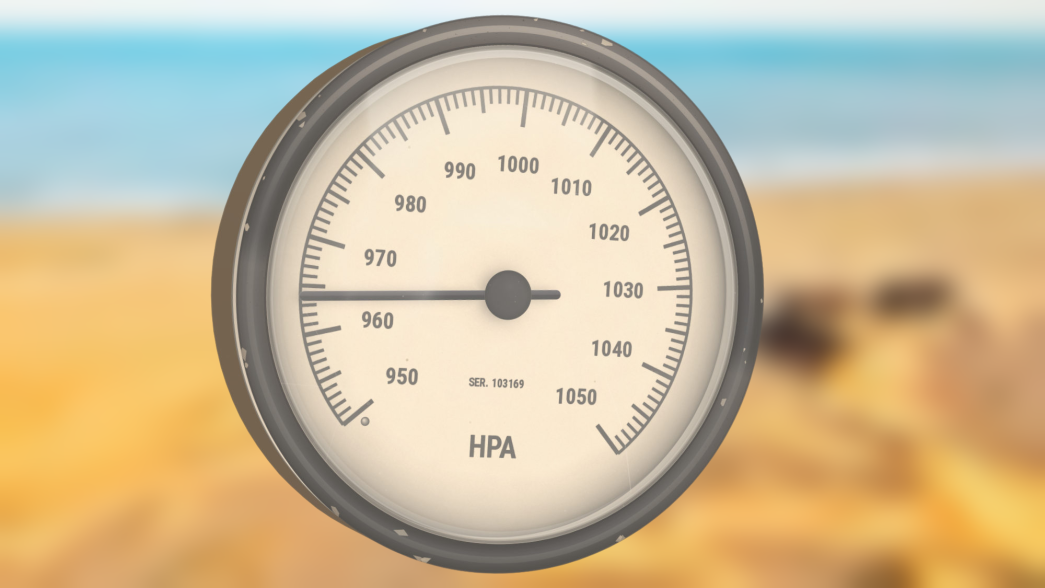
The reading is 964hPa
